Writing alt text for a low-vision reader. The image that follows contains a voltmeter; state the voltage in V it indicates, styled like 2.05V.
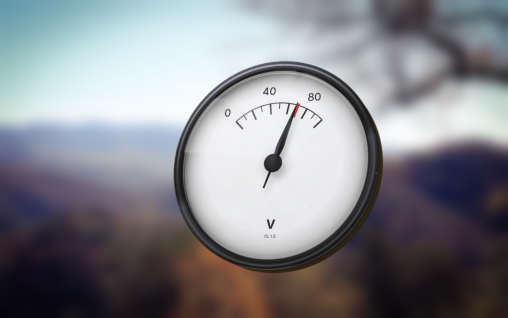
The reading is 70V
